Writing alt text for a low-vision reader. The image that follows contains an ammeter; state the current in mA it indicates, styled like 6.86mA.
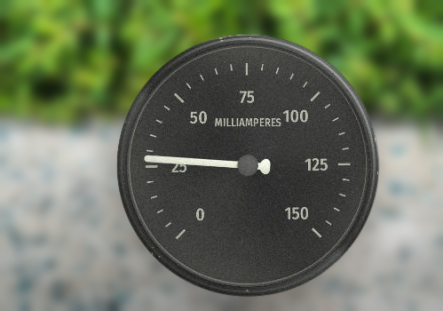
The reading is 27.5mA
